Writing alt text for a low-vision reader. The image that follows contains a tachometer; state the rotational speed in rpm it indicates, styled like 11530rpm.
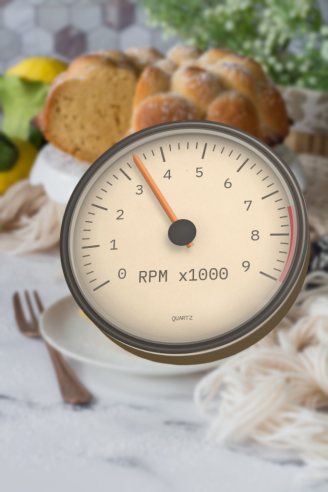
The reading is 3400rpm
